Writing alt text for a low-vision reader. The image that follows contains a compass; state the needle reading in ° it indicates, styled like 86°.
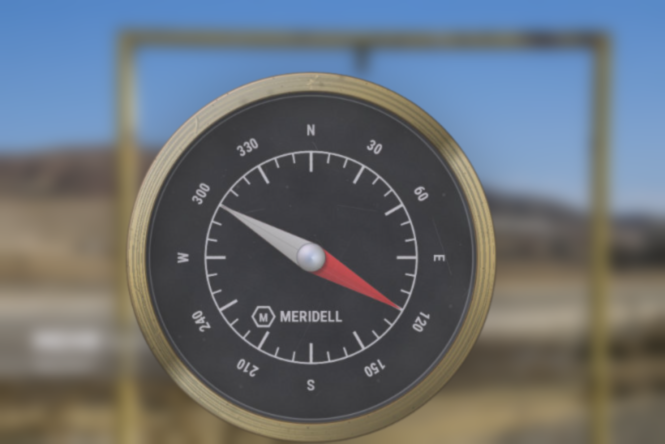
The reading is 120°
